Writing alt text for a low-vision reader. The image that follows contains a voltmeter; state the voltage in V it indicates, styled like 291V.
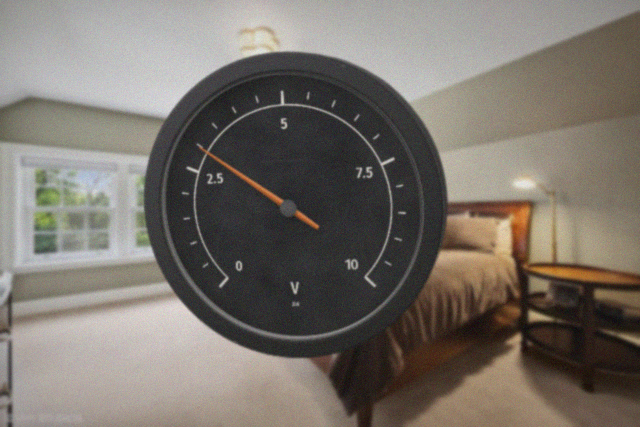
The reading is 3V
